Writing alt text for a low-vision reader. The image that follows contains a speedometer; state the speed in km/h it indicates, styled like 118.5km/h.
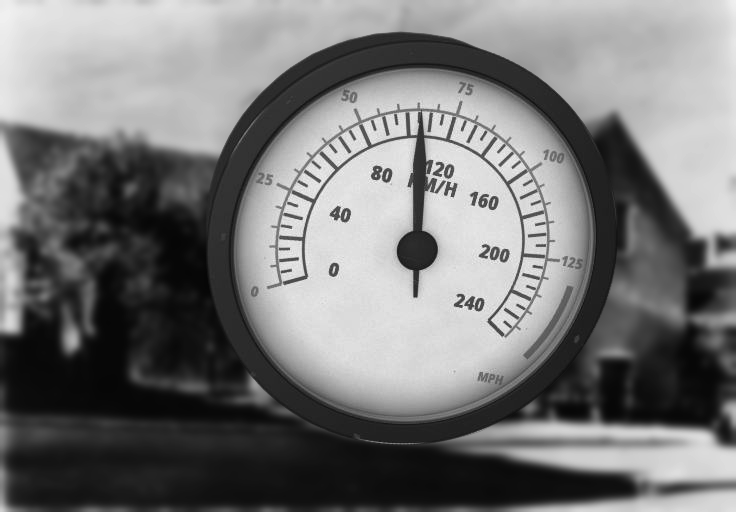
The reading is 105km/h
